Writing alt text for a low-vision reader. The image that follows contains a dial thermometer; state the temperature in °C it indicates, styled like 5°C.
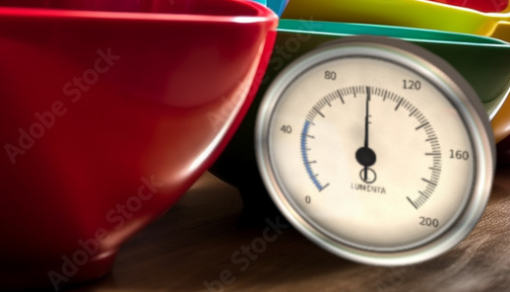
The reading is 100°C
